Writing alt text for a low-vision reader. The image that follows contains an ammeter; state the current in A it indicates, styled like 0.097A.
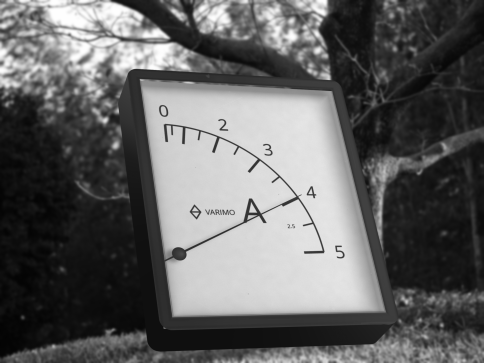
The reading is 4A
